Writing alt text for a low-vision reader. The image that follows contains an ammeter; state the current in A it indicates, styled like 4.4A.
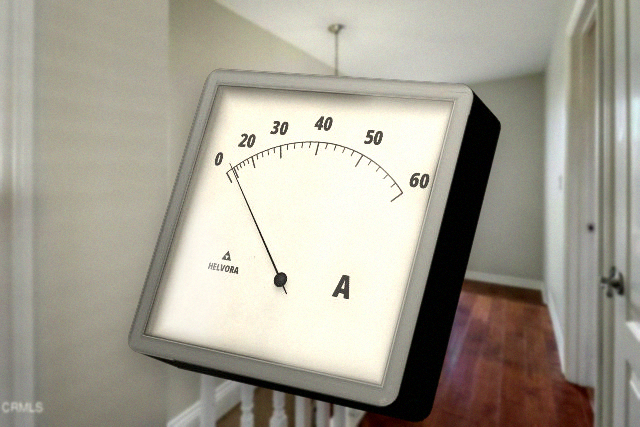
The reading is 10A
